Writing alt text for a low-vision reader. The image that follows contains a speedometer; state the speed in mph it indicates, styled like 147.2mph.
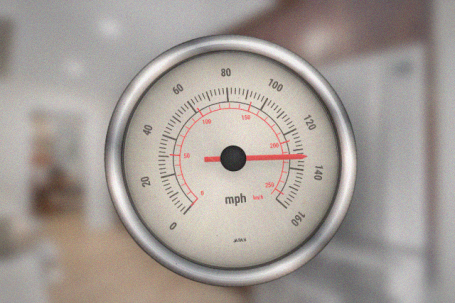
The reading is 134mph
